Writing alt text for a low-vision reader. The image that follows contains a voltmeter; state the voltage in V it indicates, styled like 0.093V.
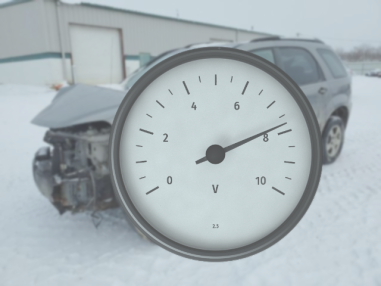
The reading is 7.75V
